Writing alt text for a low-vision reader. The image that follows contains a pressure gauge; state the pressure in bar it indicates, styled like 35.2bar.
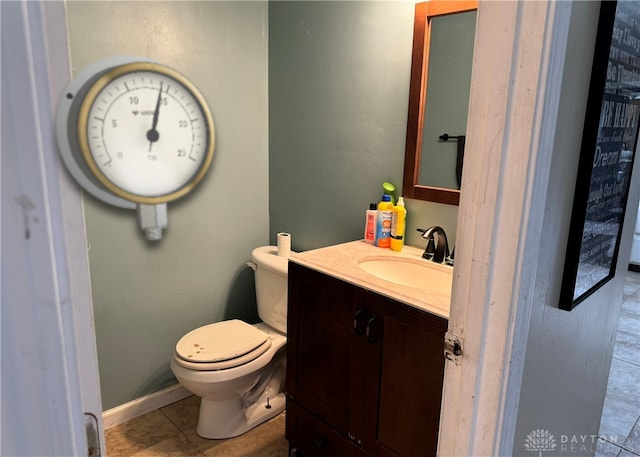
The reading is 14bar
